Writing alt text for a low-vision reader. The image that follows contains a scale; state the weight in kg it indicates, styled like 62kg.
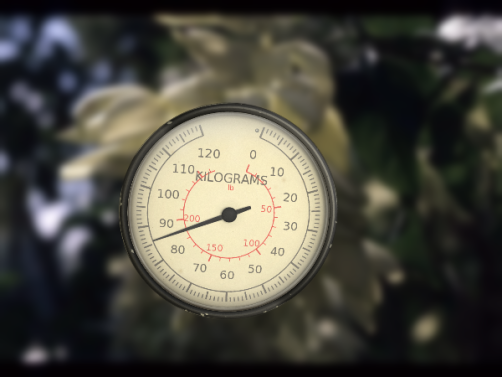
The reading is 86kg
